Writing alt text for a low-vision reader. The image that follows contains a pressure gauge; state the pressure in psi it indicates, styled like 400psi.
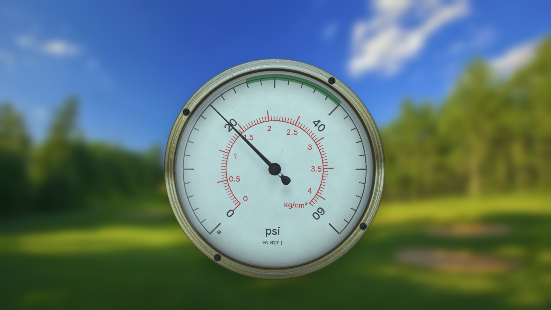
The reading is 20psi
